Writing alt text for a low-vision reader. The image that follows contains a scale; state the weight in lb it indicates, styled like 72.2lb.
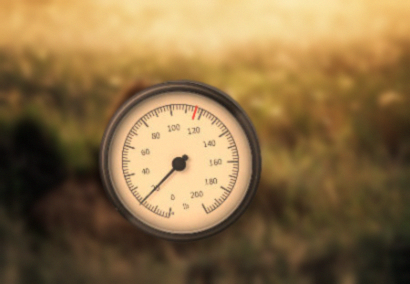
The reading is 20lb
